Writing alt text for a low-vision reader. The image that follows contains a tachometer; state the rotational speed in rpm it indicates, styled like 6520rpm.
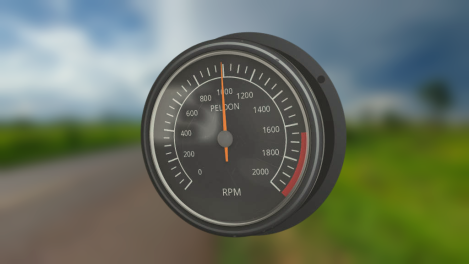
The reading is 1000rpm
